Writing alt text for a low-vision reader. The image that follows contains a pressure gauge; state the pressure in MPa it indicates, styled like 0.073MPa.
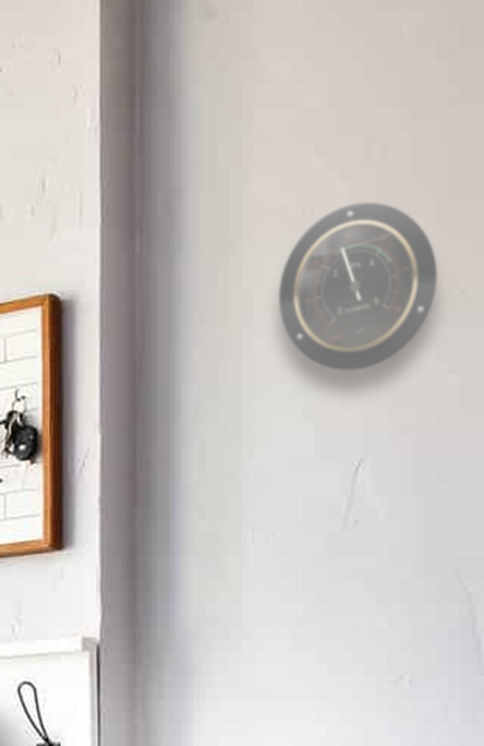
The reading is 2.75MPa
